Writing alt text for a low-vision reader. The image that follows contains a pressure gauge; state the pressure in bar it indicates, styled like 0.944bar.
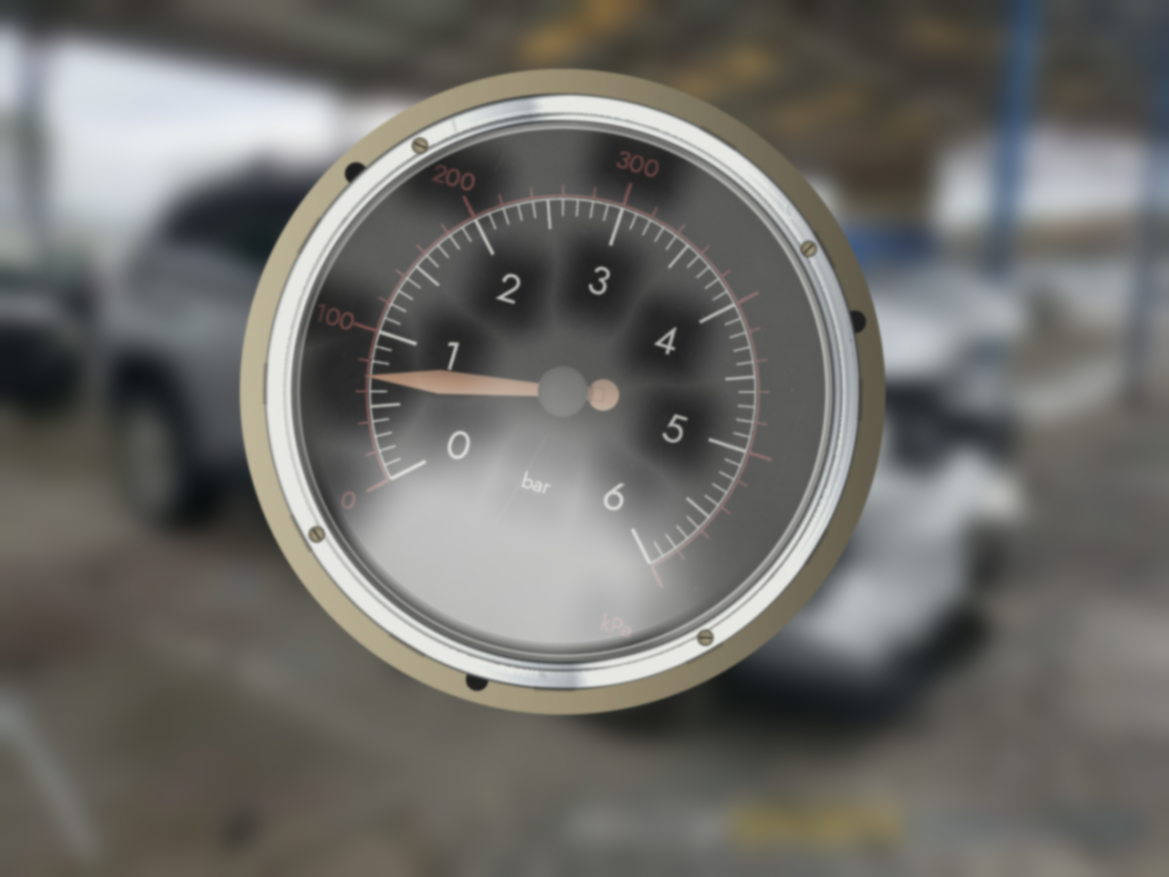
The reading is 0.7bar
